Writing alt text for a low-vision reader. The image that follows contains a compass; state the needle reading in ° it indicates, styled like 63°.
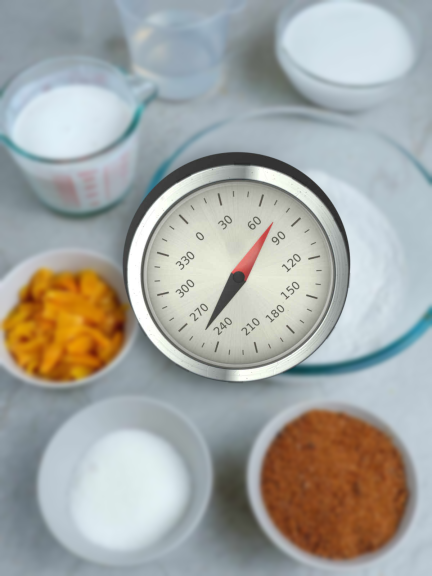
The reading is 75°
